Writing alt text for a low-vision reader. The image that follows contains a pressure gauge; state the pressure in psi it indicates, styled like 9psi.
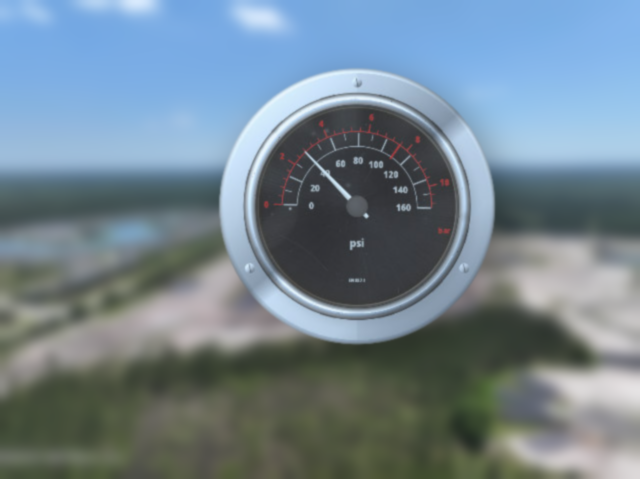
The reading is 40psi
